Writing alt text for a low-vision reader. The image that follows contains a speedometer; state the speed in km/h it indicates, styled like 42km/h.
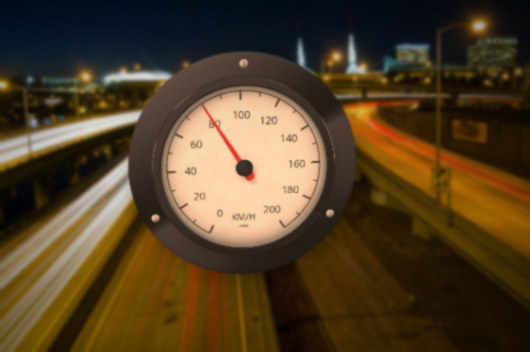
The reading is 80km/h
